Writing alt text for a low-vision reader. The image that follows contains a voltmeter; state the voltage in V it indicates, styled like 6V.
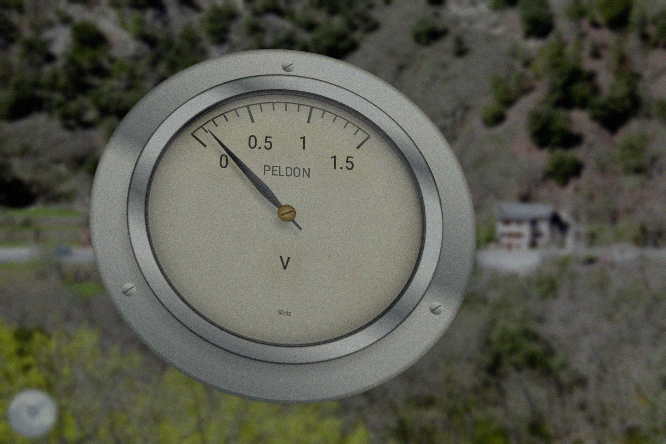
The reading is 0.1V
